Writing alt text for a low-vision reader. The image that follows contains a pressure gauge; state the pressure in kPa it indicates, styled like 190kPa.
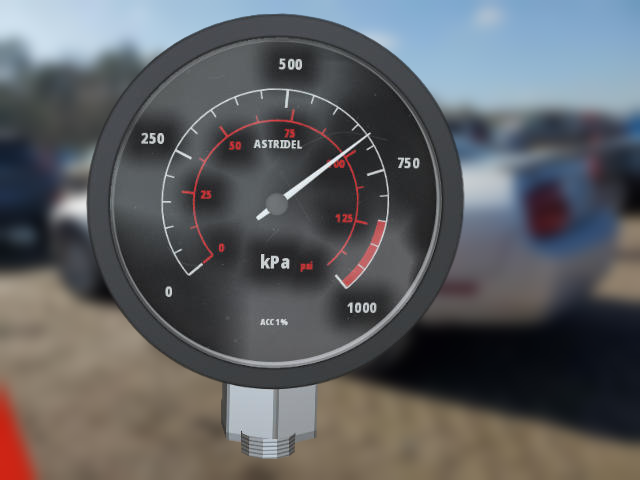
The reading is 675kPa
